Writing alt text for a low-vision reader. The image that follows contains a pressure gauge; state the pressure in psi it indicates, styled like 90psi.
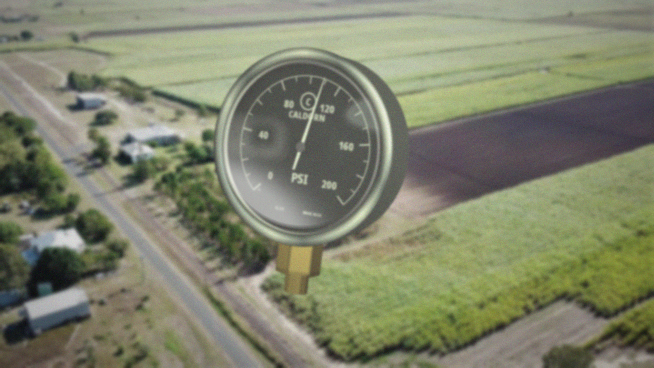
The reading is 110psi
